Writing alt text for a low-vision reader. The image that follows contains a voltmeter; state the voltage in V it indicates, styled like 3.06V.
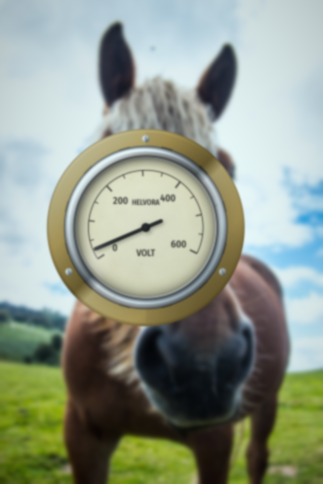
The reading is 25V
